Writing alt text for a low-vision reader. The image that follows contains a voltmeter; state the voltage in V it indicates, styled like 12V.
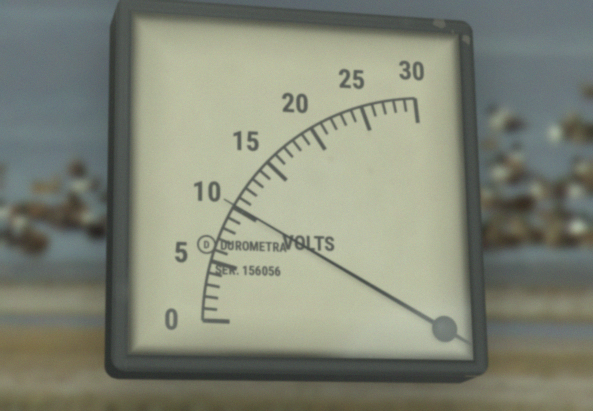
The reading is 10V
